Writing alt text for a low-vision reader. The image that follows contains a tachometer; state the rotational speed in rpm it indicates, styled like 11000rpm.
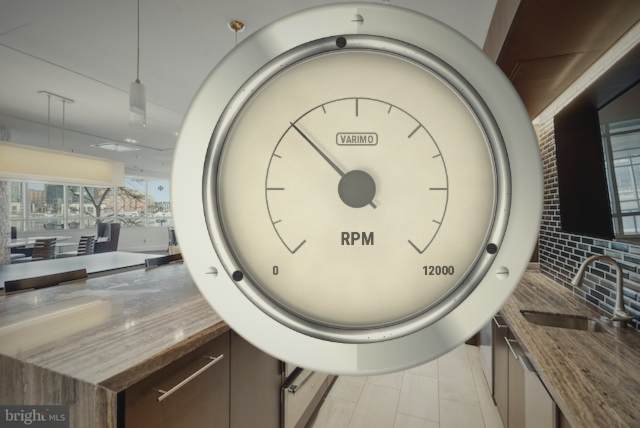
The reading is 4000rpm
